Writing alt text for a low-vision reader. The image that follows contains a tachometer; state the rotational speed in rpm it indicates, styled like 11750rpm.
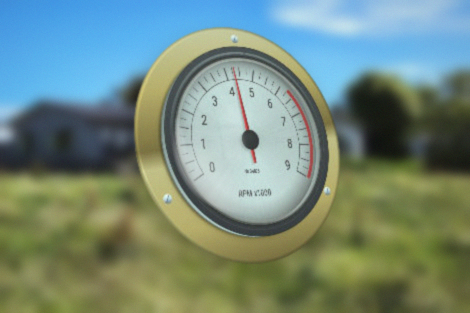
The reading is 4250rpm
